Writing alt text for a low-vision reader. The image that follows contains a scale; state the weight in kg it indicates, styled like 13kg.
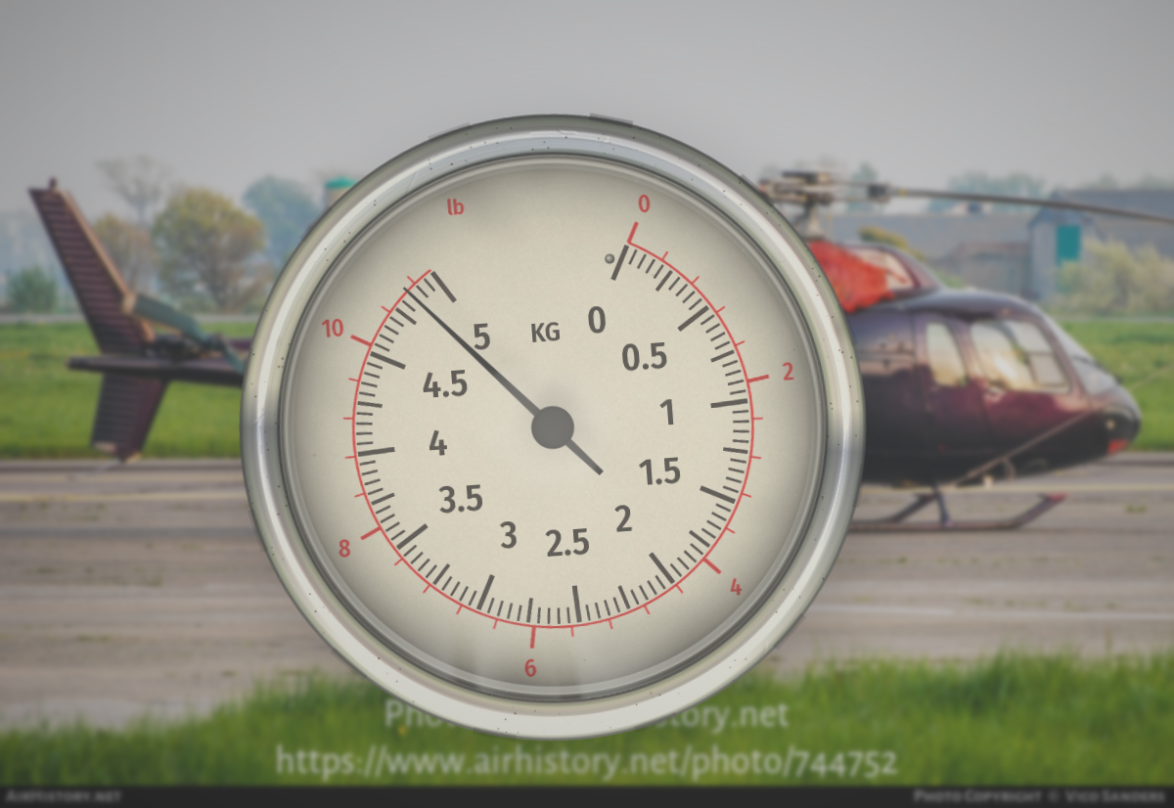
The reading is 4.85kg
